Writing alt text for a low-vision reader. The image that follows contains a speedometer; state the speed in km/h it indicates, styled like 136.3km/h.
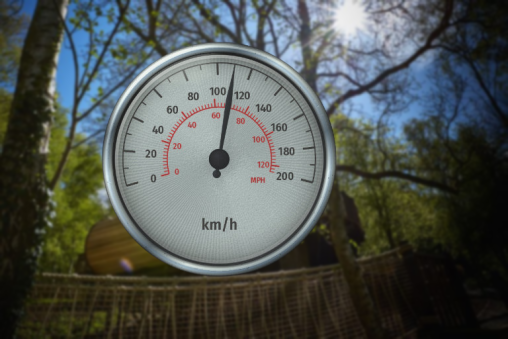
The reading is 110km/h
